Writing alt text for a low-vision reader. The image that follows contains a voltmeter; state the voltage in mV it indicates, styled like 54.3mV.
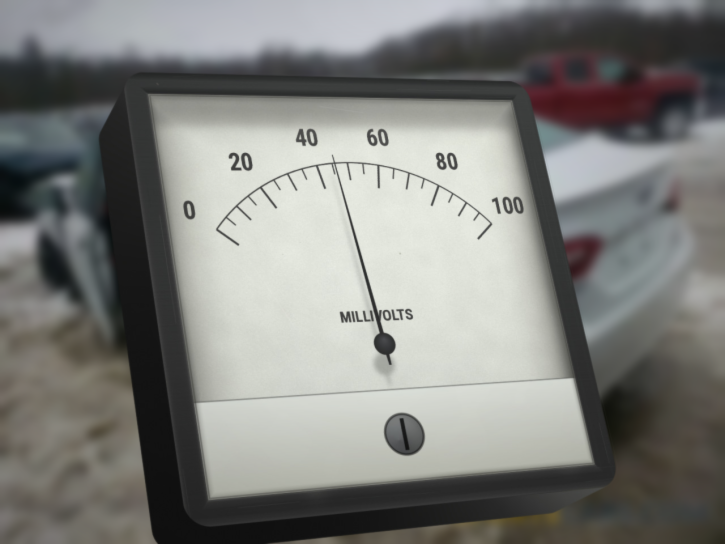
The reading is 45mV
